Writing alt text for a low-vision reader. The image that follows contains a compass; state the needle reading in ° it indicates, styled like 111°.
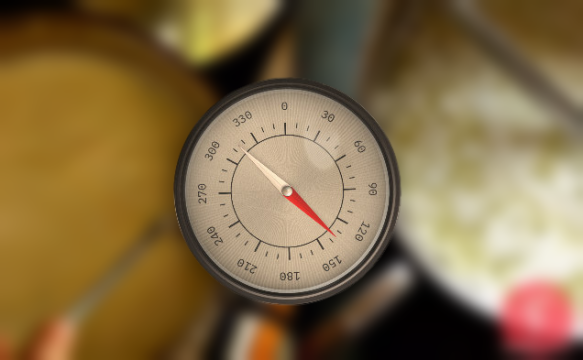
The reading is 135°
